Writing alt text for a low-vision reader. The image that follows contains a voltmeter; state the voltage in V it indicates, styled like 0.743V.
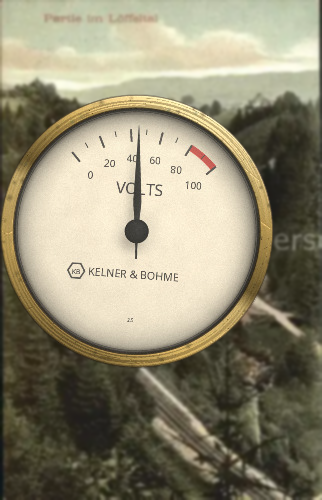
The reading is 45V
